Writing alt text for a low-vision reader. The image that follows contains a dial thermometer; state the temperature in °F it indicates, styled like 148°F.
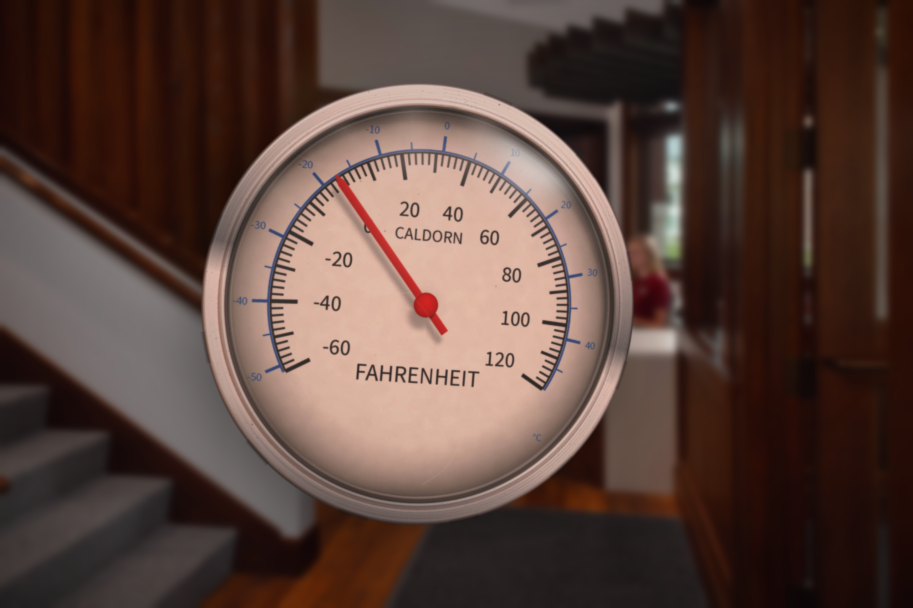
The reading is 0°F
